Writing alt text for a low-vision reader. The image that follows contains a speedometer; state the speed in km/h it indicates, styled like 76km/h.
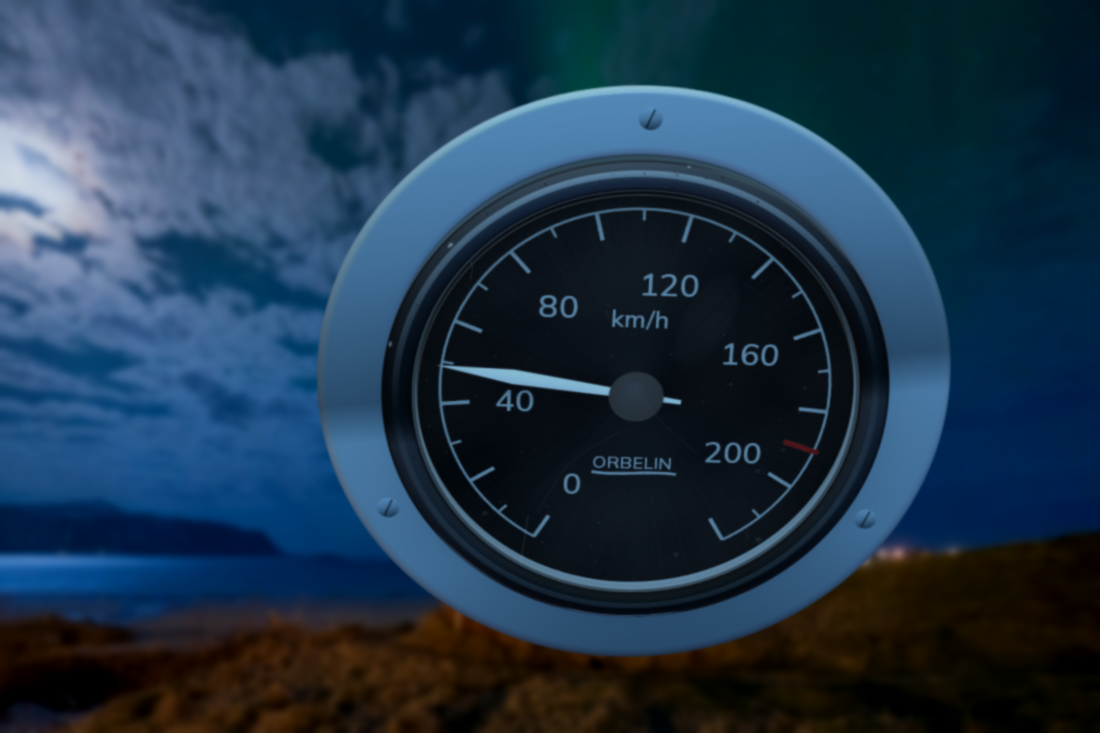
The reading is 50km/h
